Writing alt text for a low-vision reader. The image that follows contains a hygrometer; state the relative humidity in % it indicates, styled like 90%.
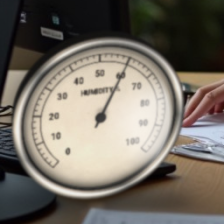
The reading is 60%
